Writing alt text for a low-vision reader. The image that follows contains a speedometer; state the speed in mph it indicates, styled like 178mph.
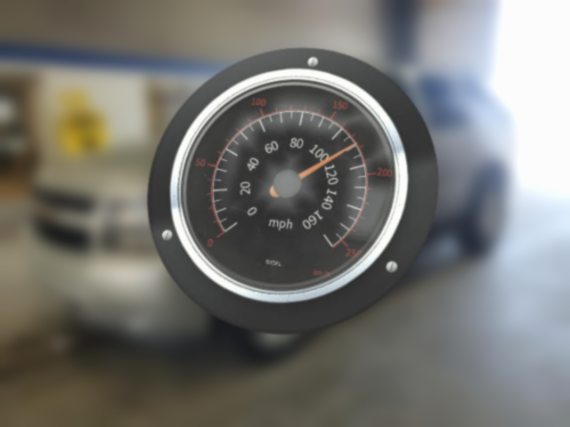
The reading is 110mph
